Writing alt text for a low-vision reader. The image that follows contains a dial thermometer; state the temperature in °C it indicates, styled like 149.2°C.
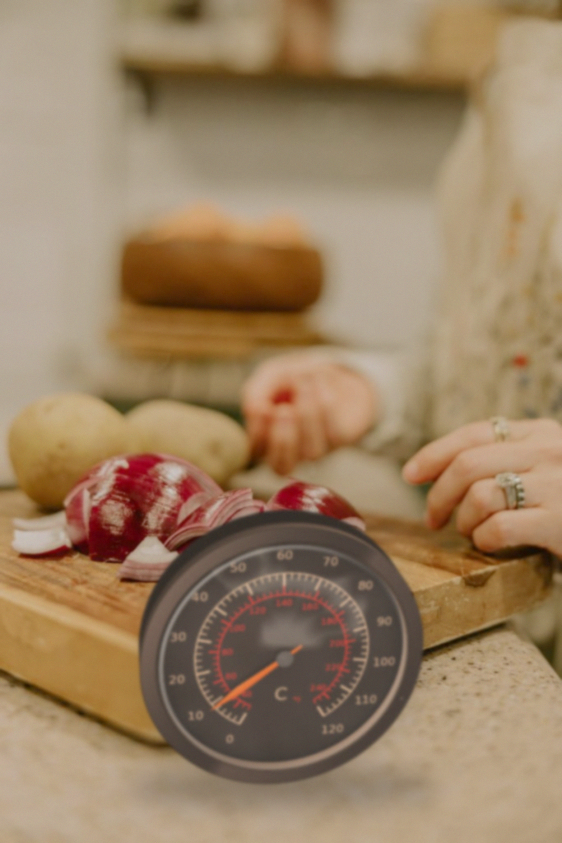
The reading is 10°C
